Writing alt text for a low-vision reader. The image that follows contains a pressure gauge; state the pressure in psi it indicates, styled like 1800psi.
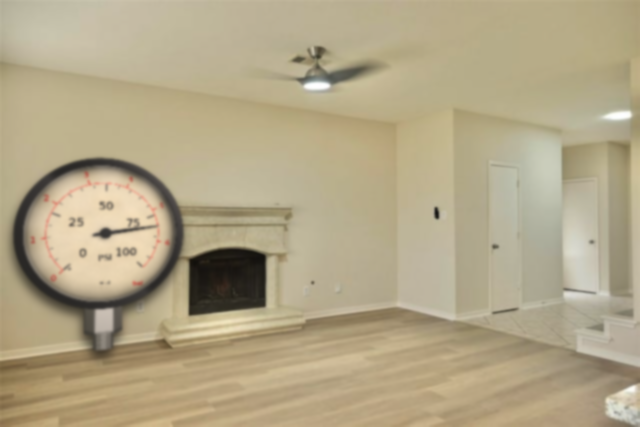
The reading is 80psi
